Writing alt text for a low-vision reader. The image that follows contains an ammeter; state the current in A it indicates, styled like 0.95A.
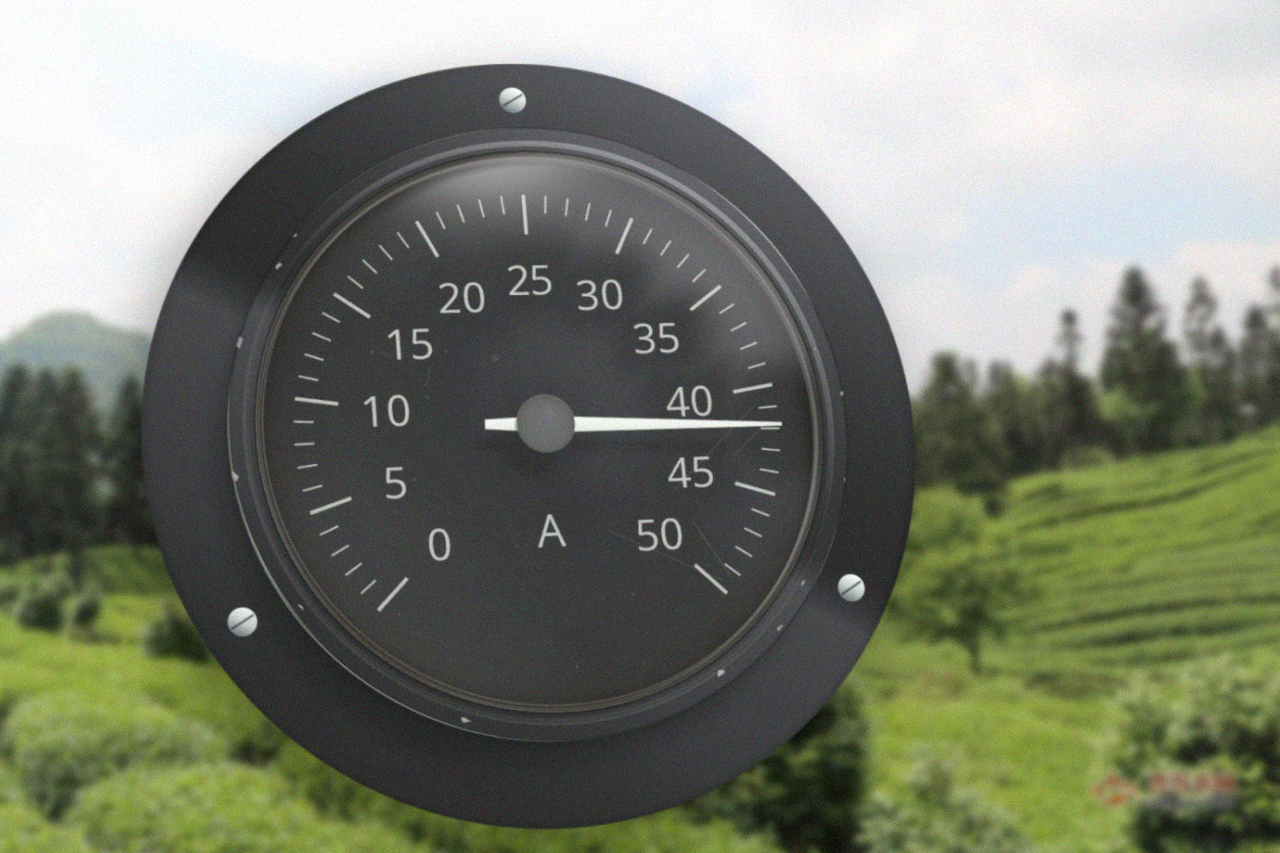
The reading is 42A
